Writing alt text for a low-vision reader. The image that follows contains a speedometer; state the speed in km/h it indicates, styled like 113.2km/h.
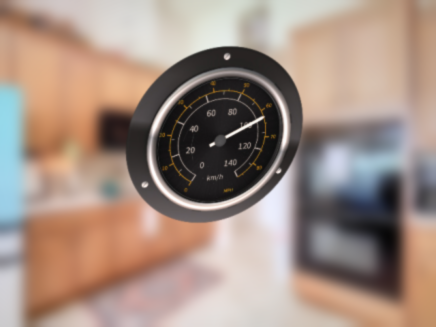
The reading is 100km/h
